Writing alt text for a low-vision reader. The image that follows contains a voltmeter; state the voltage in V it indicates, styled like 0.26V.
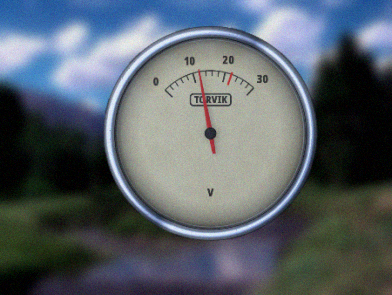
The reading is 12V
